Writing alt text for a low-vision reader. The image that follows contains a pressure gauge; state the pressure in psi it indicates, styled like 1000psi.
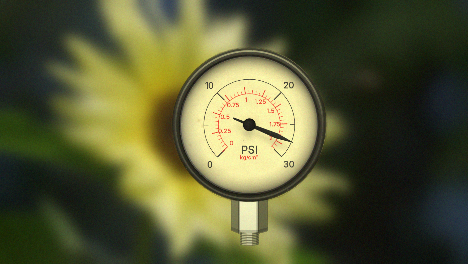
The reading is 27.5psi
